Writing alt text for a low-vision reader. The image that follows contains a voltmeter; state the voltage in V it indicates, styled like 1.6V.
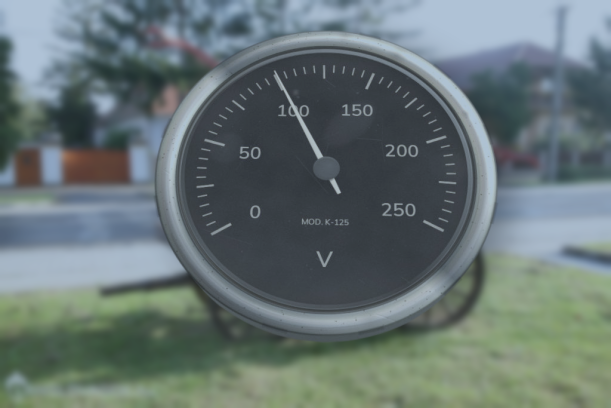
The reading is 100V
